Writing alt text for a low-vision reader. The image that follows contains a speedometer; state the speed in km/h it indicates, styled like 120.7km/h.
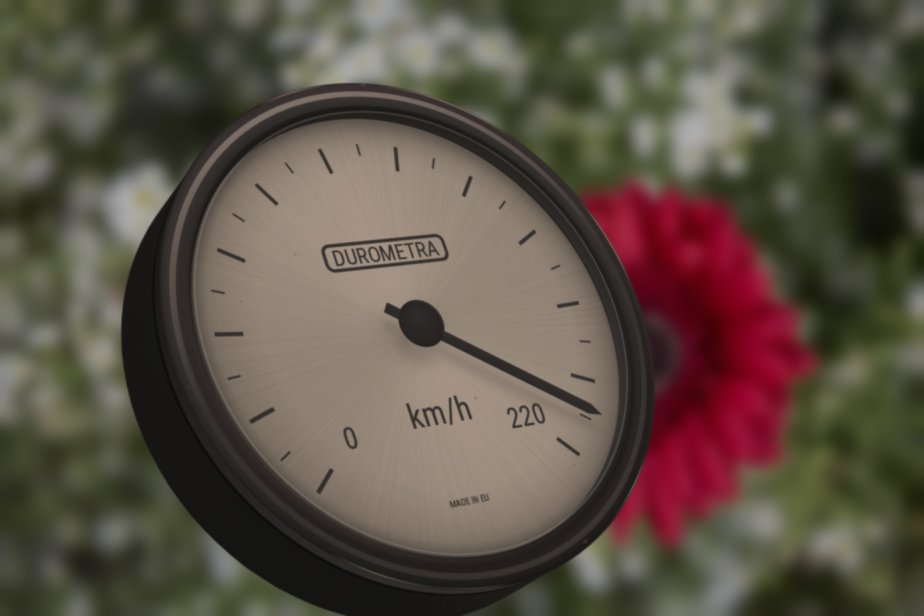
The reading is 210km/h
